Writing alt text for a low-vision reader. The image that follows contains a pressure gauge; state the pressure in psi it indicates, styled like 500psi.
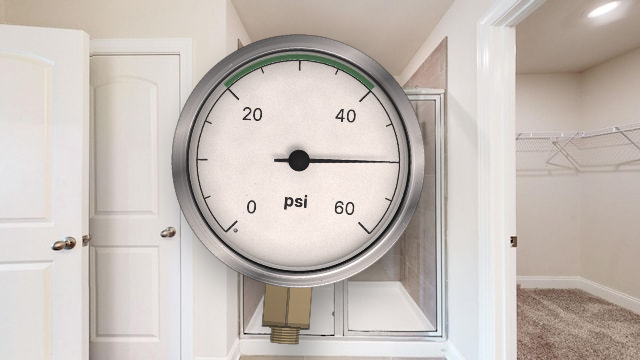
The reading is 50psi
